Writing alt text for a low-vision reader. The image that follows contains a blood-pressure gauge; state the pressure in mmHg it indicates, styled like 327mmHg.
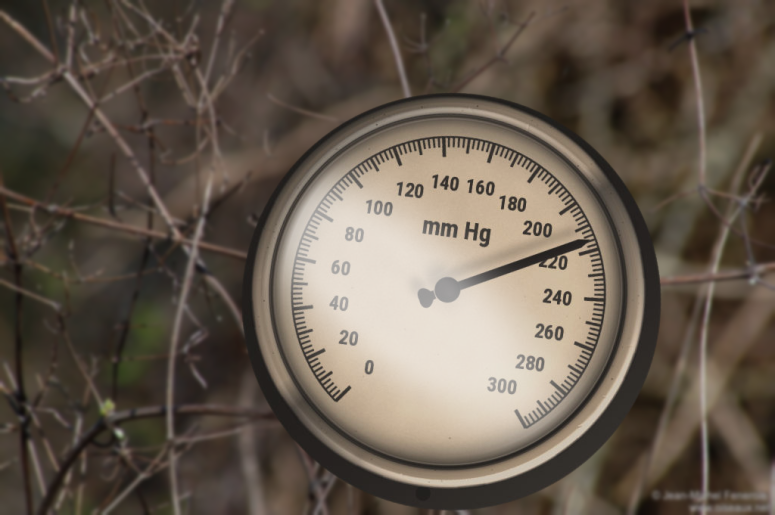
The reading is 216mmHg
